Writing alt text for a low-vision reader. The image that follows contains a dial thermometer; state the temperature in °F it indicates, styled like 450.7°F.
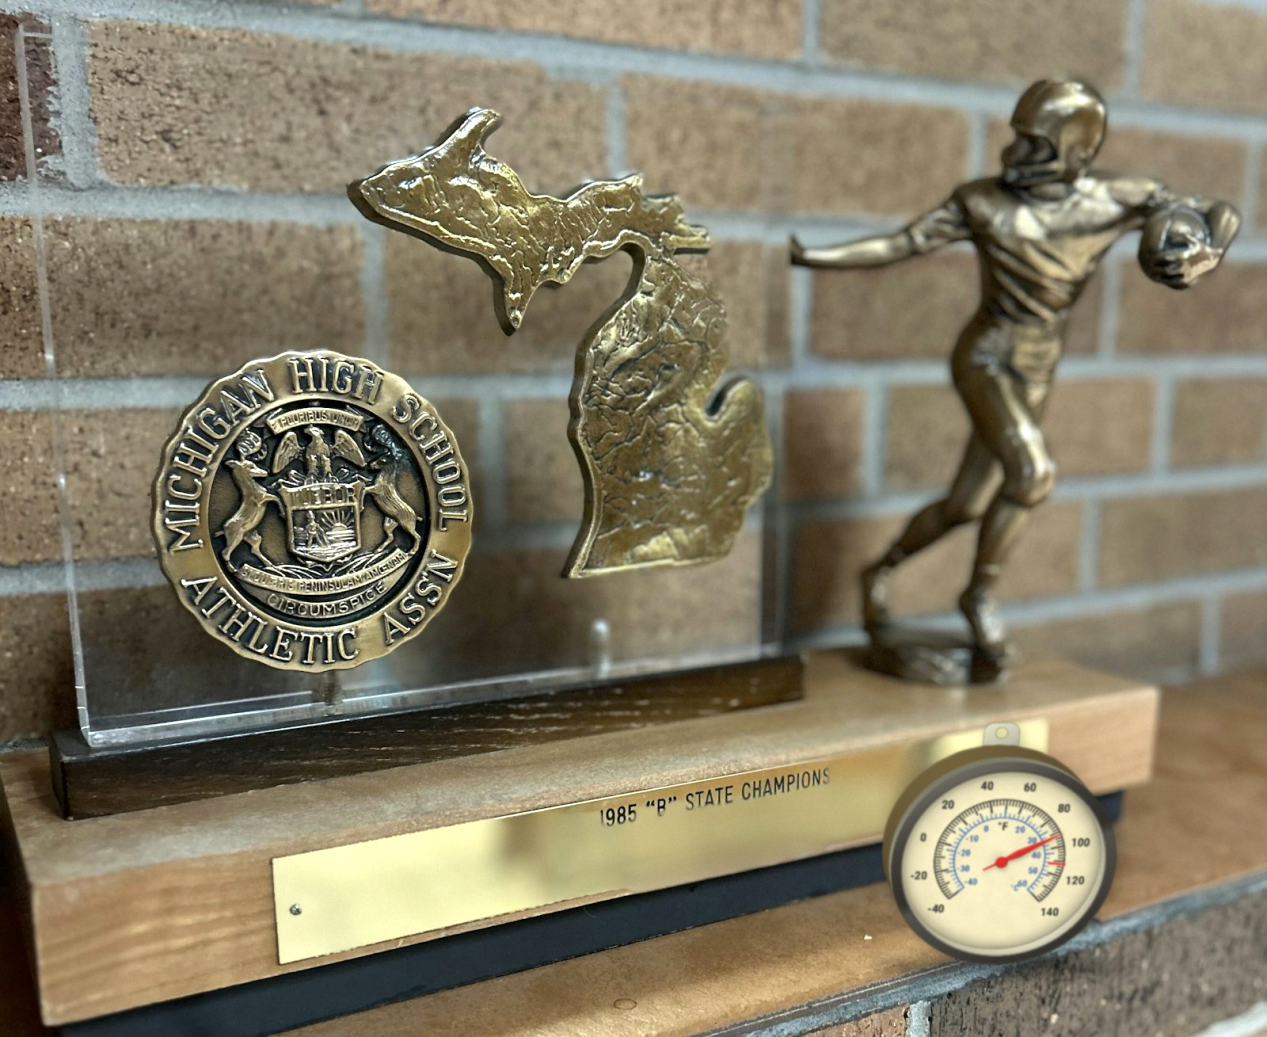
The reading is 90°F
